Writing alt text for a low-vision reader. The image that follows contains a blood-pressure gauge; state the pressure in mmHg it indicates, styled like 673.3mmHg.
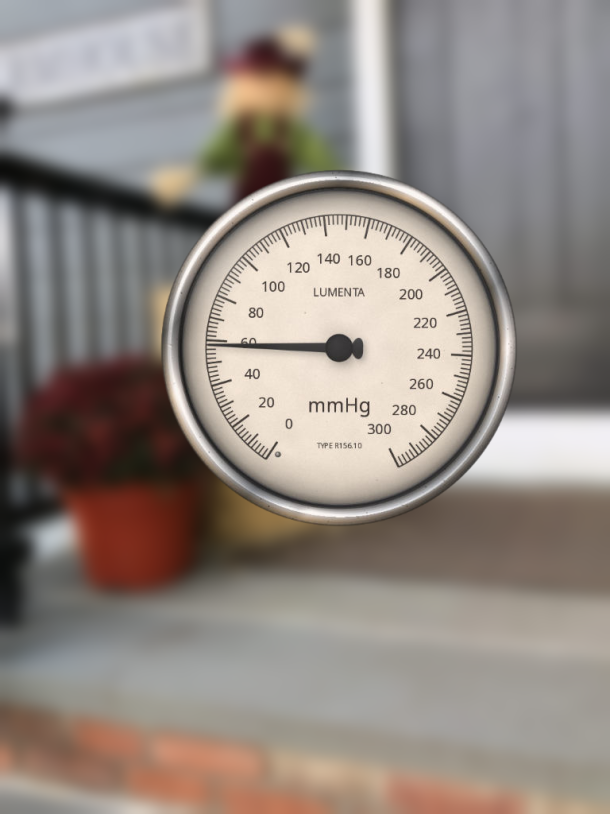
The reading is 58mmHg
